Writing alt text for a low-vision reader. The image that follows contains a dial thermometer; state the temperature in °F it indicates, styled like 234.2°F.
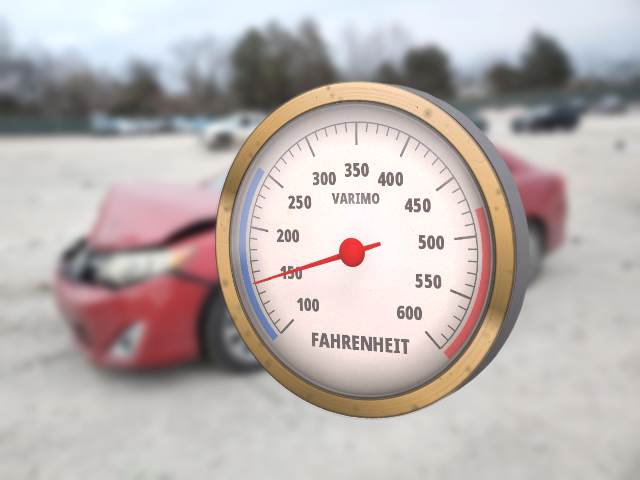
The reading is 150°F
